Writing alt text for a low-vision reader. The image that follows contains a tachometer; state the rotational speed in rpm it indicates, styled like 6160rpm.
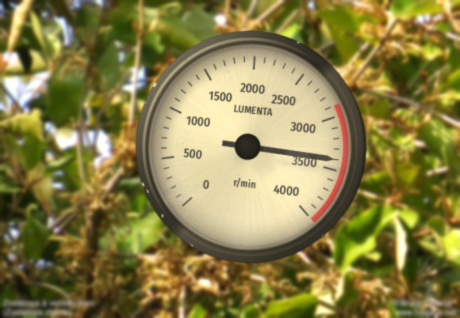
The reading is 3400rpm
